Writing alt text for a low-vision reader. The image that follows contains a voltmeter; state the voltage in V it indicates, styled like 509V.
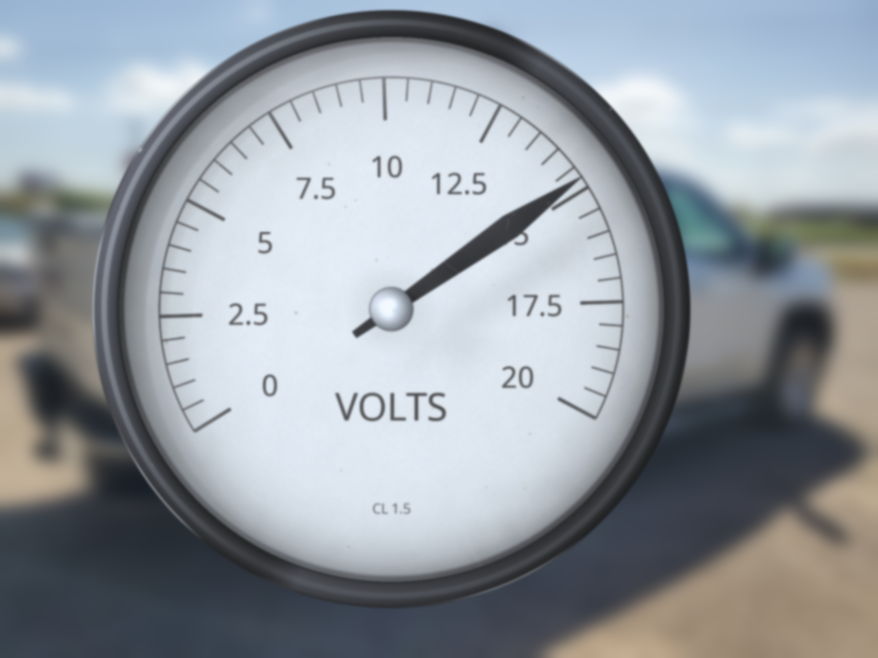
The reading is 14.75V
